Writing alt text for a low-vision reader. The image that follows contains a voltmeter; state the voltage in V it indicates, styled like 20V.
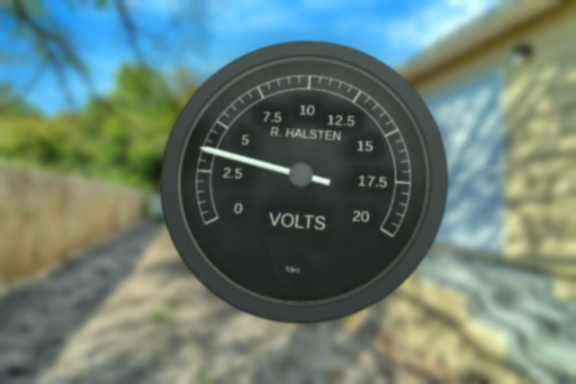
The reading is 3.5V
